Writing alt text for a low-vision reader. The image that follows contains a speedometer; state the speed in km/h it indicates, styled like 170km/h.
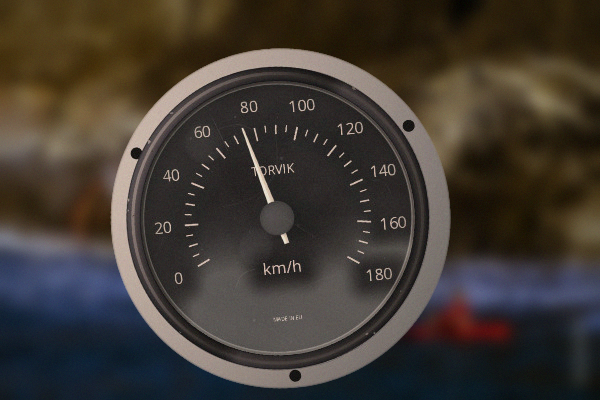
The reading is 75km/h
